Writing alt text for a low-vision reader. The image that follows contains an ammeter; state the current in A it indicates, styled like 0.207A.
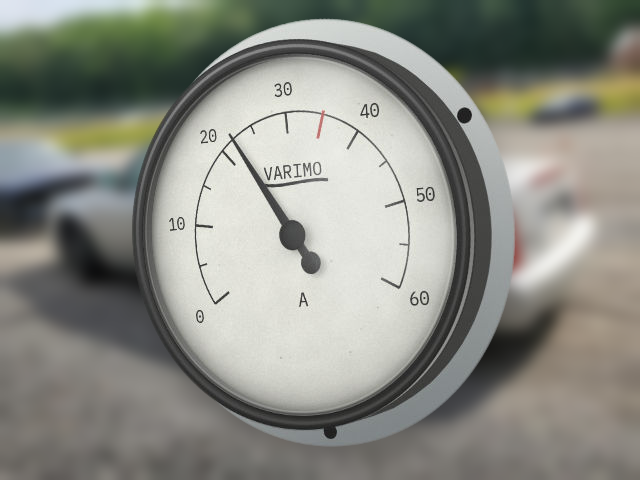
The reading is 22.5A
